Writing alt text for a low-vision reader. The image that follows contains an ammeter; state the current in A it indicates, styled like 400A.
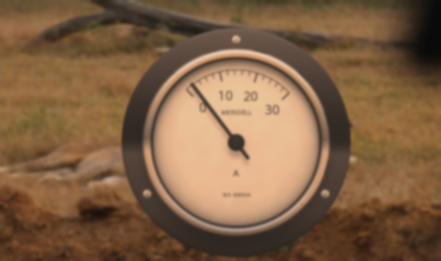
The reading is 2A
